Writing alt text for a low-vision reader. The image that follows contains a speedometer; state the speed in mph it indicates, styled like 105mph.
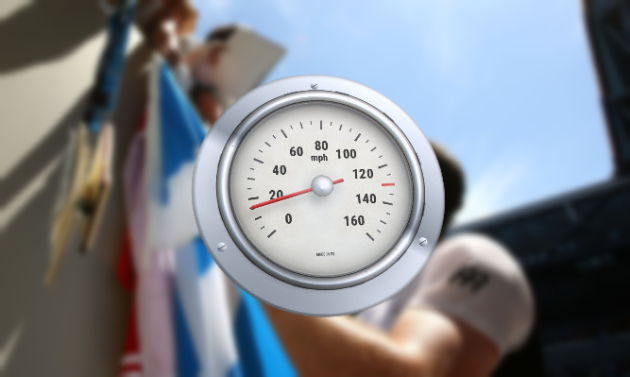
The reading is 15mph
